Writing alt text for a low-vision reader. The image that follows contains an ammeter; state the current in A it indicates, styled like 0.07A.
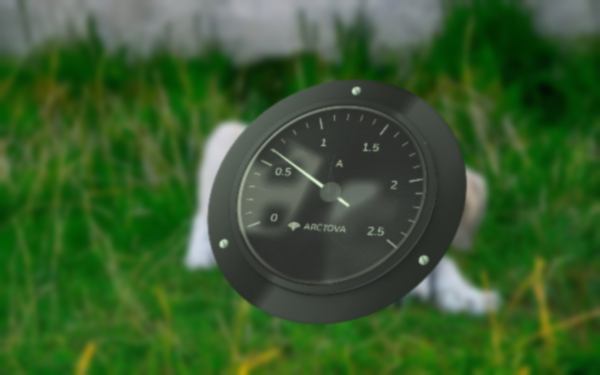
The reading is 0.6A
